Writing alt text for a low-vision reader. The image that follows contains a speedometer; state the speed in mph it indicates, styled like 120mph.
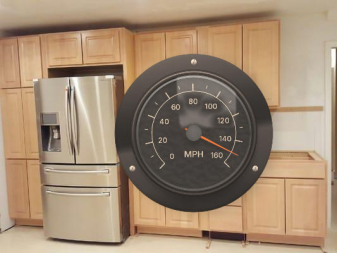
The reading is 150mph
